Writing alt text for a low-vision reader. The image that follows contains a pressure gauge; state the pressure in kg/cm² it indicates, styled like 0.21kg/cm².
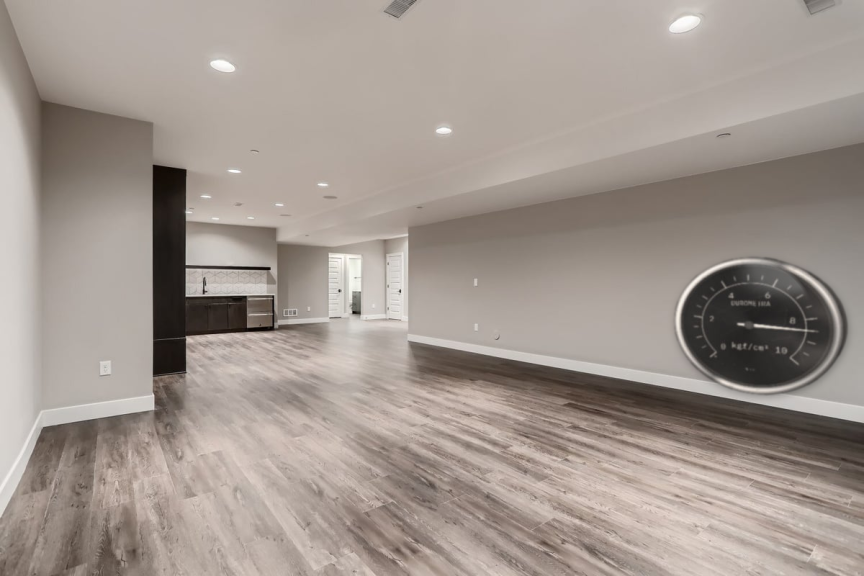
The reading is 8.5kg/cm²
